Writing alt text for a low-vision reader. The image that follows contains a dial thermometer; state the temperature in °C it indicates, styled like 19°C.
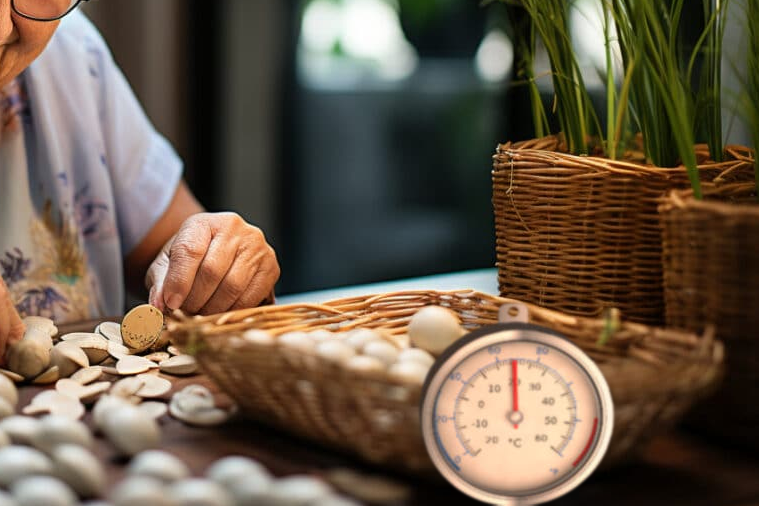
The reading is 20°C
